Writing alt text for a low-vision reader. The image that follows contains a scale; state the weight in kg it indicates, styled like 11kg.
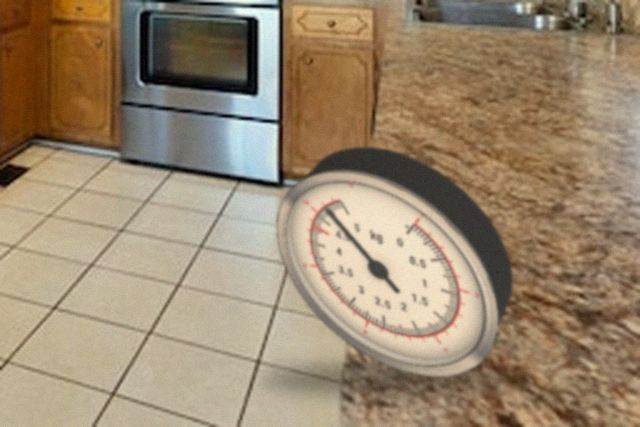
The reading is 4.75kg
